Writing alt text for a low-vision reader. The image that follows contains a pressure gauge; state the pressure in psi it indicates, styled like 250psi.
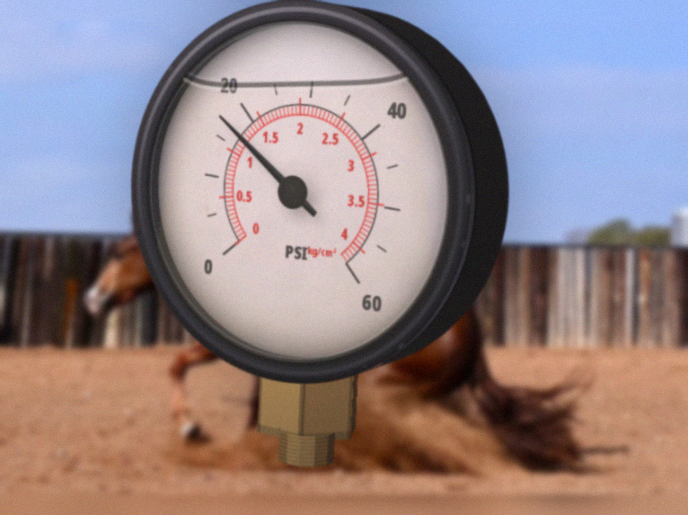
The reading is 17.5psi
